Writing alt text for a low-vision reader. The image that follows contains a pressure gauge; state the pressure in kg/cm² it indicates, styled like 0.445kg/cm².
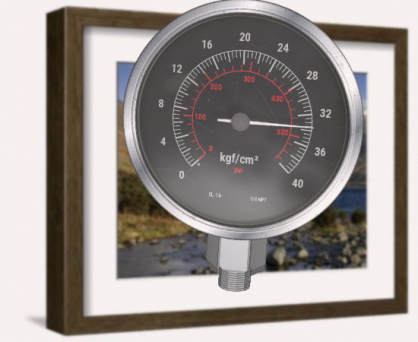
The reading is 33.5kg/cm²
